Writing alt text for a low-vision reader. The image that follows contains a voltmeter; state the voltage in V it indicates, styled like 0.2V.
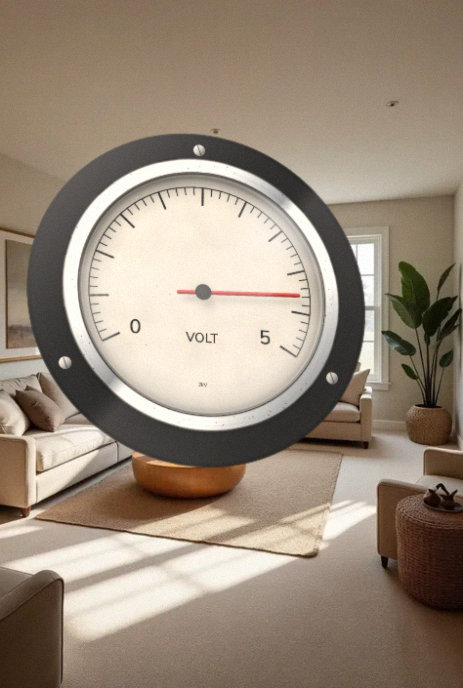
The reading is 4.3V
